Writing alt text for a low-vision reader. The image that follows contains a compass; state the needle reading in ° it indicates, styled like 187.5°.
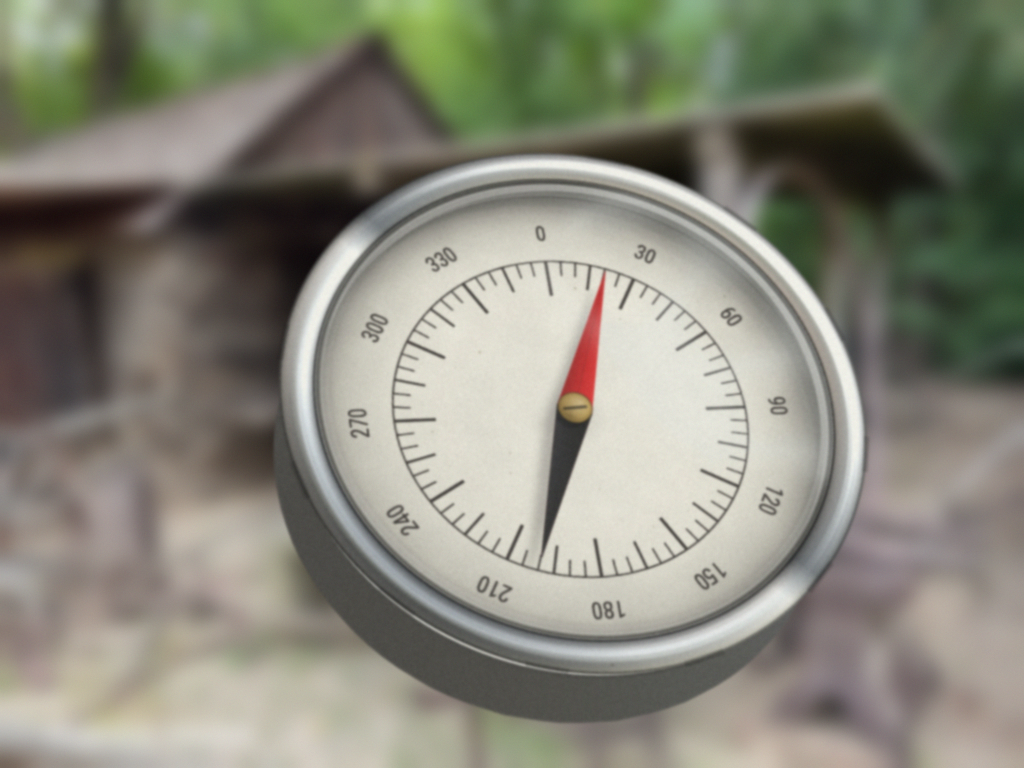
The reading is 20°
